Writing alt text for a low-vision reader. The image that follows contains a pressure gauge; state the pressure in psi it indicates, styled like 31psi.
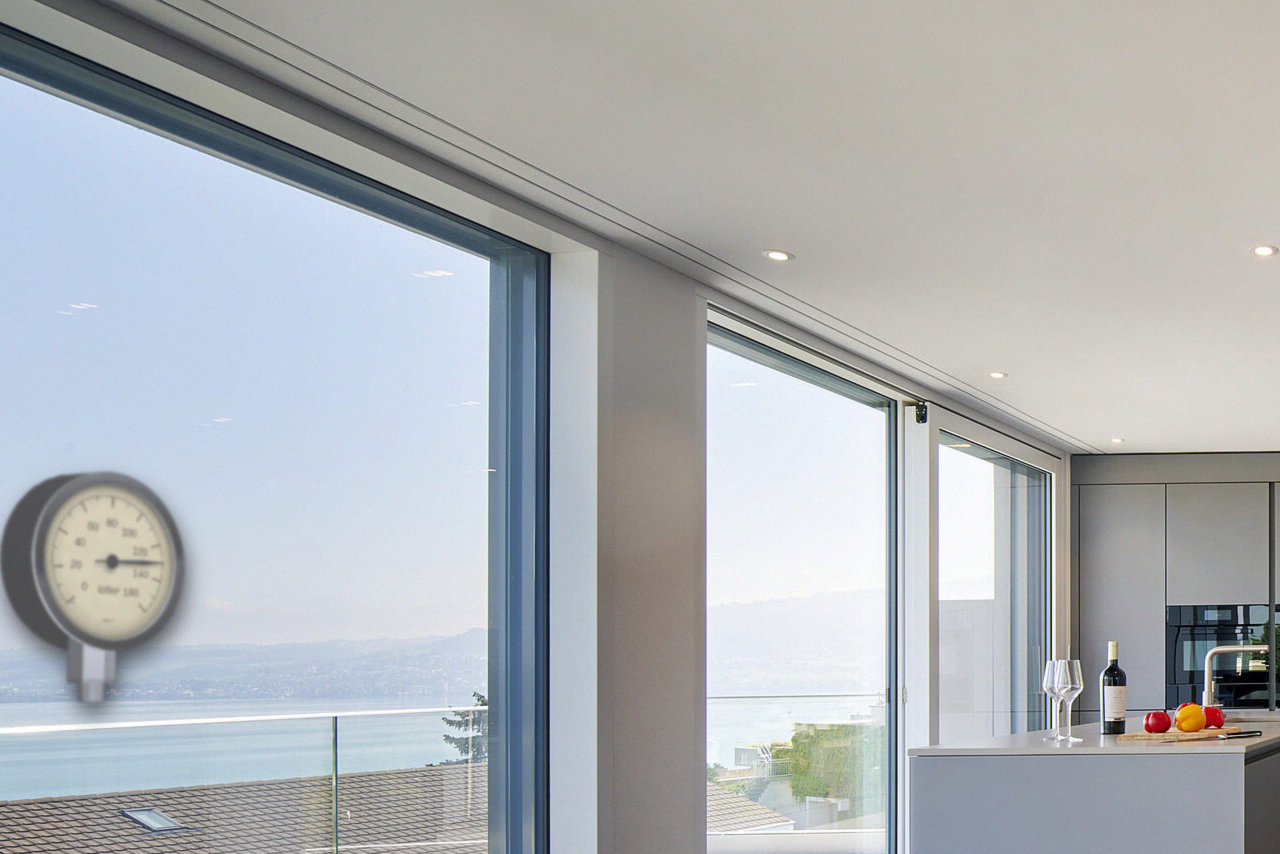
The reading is 130psi
